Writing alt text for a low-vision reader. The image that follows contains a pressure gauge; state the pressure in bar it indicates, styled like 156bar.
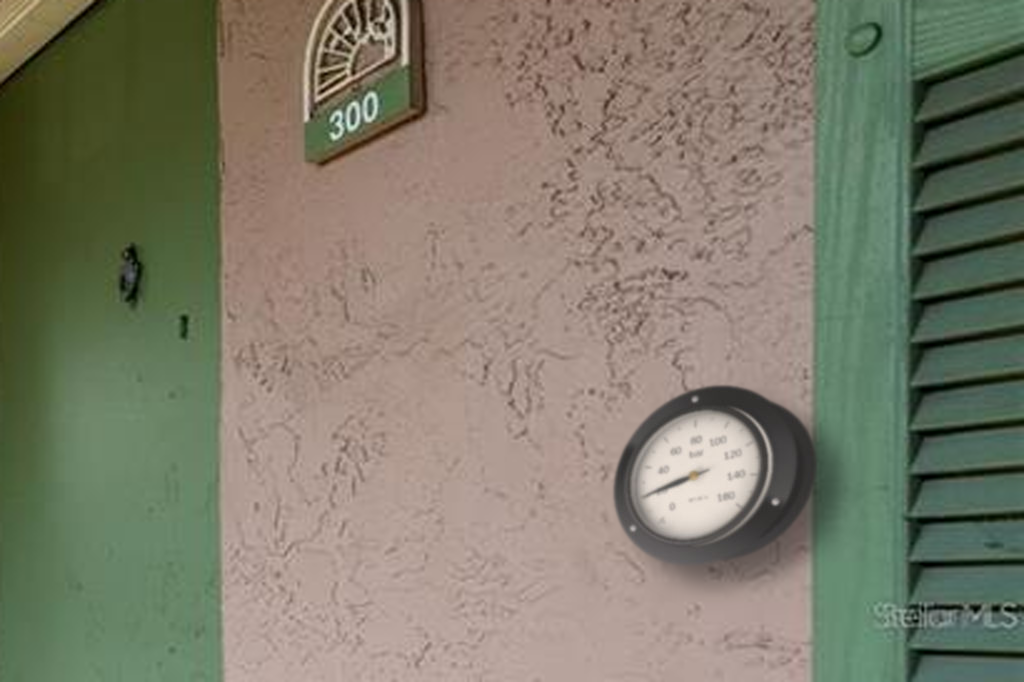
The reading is 20bar
